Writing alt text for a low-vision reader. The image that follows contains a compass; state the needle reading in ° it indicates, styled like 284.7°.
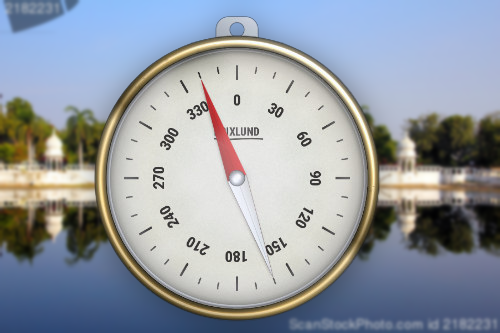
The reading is 340°
